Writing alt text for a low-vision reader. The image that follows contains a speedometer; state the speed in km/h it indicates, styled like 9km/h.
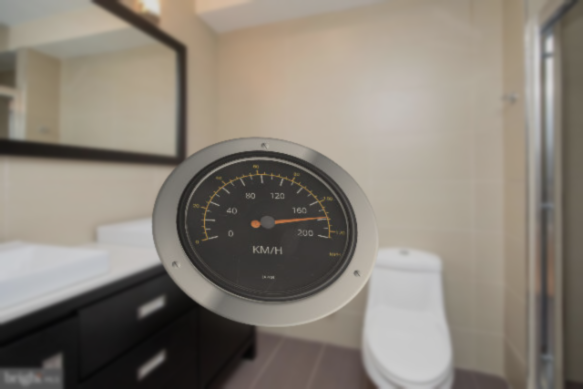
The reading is 180km/h
